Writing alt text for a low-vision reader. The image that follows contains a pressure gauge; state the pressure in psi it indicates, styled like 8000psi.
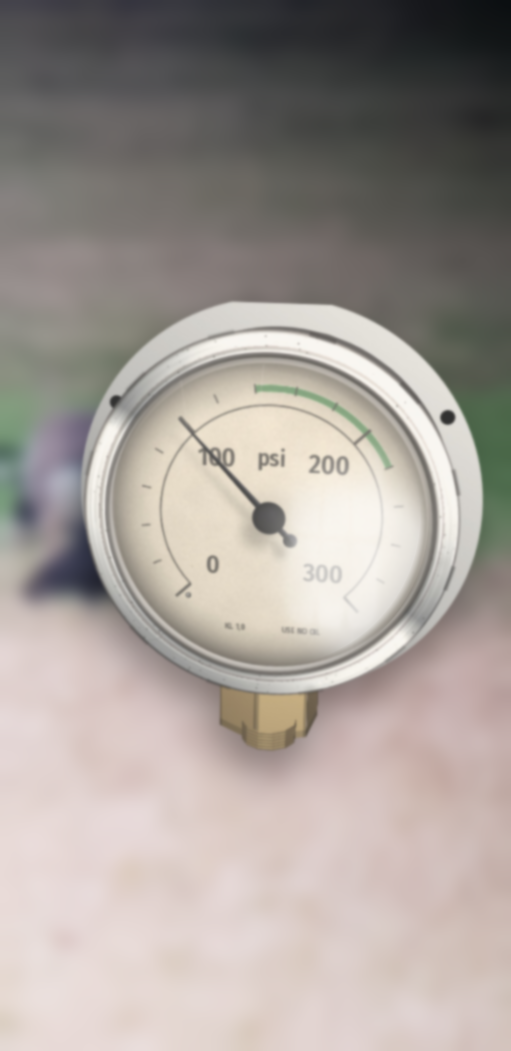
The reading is 100psi
